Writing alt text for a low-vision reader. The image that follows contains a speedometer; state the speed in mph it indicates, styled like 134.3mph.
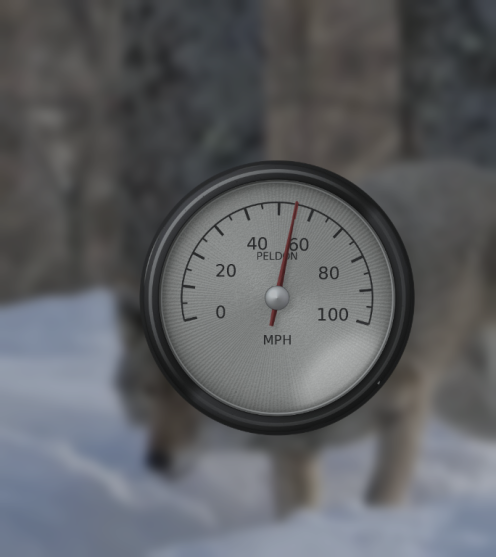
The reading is 55mph
